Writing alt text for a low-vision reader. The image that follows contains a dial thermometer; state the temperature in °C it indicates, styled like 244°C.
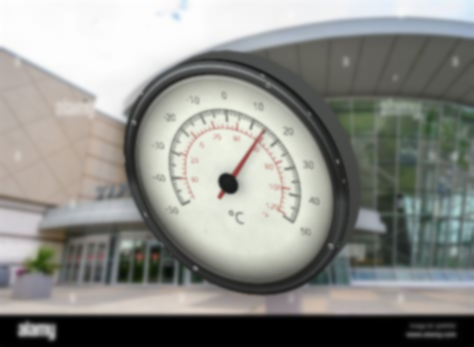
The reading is 15°C
